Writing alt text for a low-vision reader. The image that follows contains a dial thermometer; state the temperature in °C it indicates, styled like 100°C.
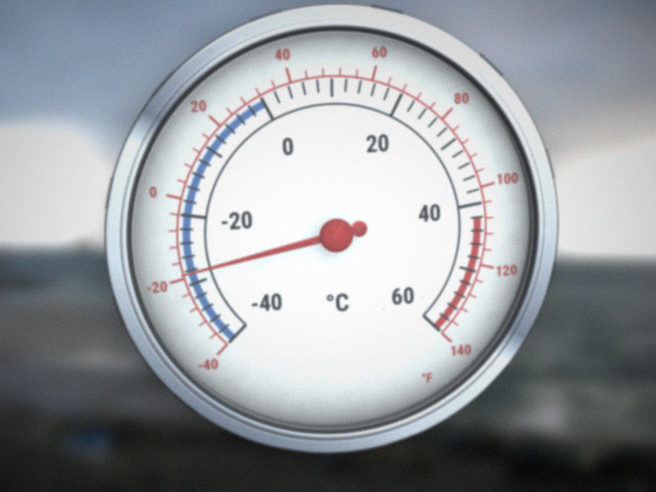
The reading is -28°C
